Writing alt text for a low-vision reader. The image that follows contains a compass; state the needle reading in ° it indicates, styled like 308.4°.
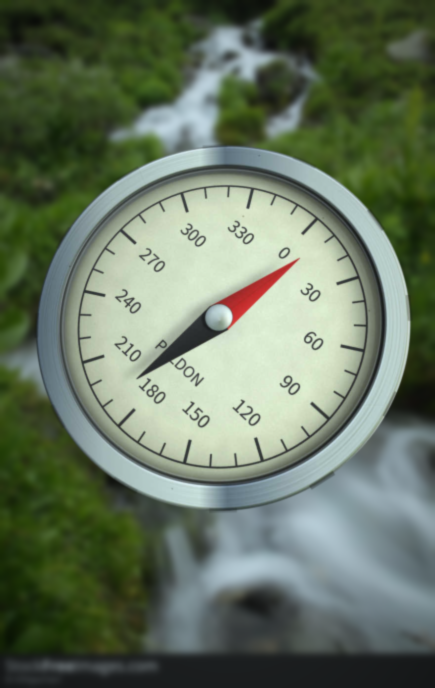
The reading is 10°
